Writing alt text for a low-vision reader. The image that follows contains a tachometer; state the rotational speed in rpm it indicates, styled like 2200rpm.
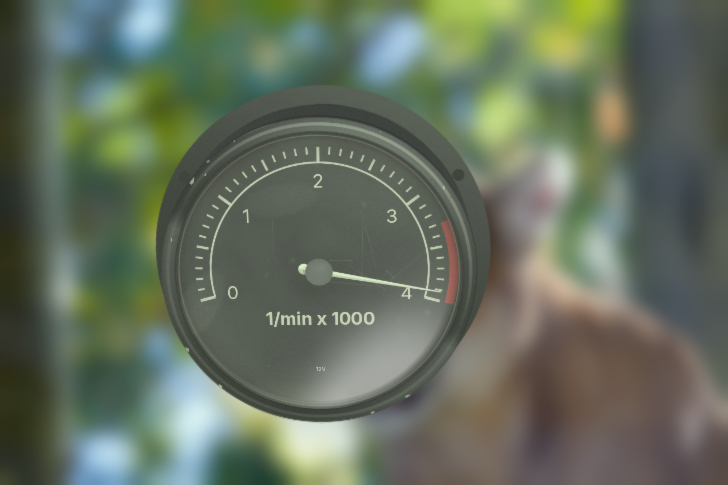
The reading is 3900rpm
